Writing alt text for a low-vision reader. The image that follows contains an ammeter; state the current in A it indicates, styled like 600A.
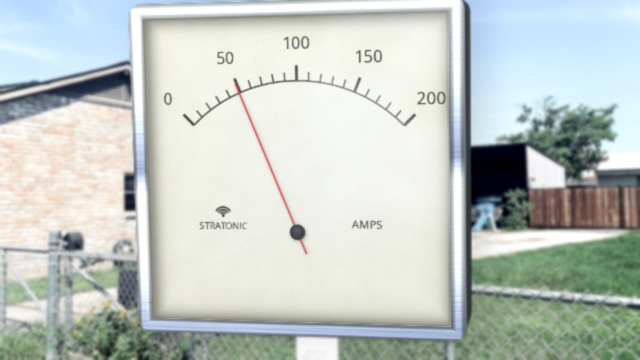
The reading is 50A
